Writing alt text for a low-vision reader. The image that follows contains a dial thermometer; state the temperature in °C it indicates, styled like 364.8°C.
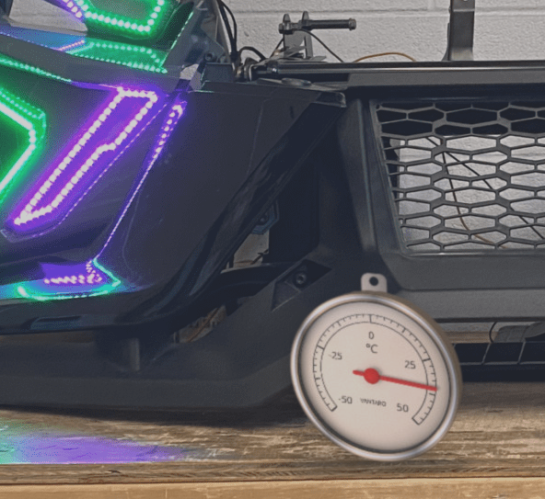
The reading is 35°C
